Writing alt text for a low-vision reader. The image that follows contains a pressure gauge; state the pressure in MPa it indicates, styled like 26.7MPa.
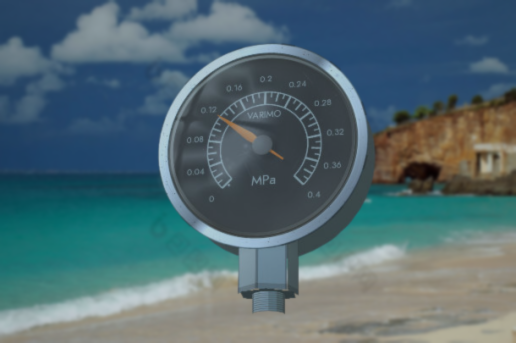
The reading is 0.12MPa
